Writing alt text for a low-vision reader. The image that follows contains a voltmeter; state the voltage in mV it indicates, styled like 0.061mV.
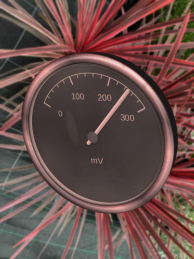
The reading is 250mV
